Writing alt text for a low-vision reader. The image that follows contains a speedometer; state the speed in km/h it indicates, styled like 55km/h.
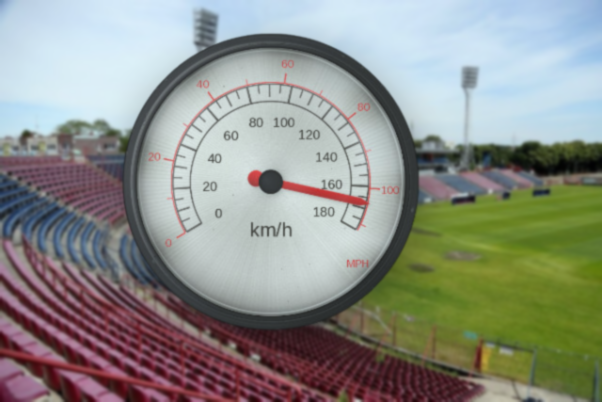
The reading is 167.5km/h
